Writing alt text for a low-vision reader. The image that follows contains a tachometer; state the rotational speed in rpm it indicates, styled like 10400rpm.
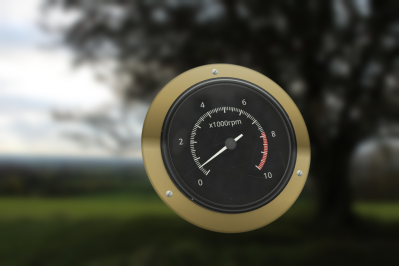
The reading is 500rpm
